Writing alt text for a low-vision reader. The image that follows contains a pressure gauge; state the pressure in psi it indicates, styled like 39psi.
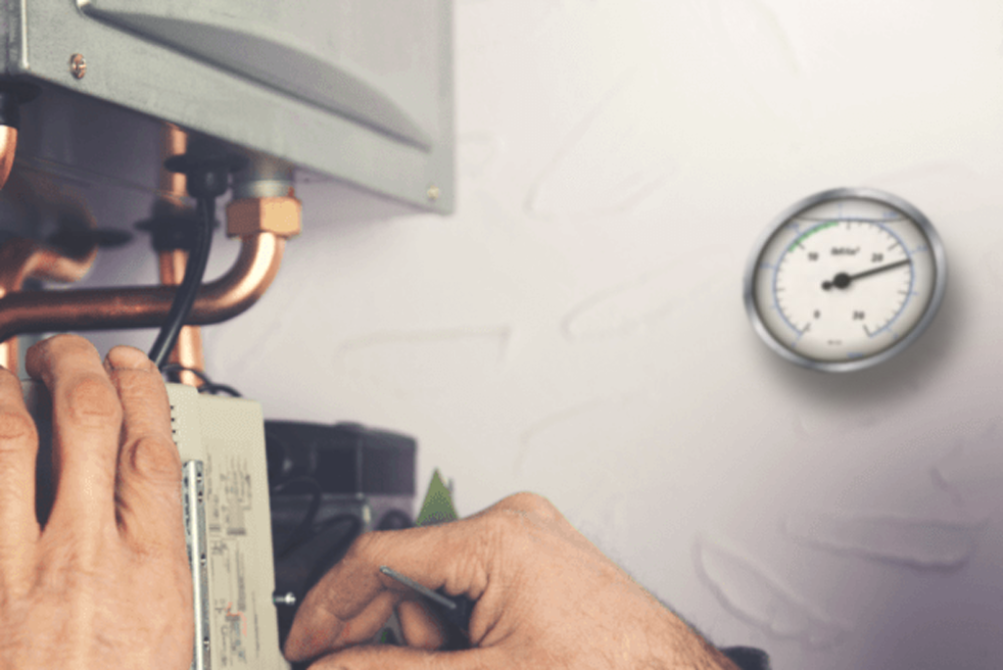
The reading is 22psi
